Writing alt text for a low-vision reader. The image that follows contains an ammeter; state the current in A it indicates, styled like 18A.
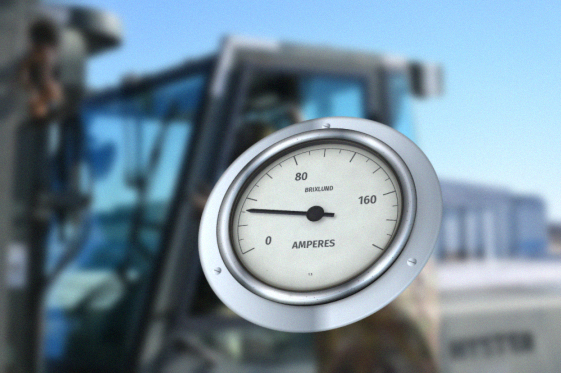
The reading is 30A
